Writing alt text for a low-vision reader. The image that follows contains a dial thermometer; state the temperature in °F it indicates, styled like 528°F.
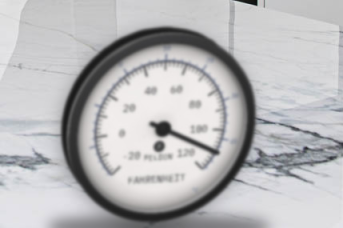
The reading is 110°F
